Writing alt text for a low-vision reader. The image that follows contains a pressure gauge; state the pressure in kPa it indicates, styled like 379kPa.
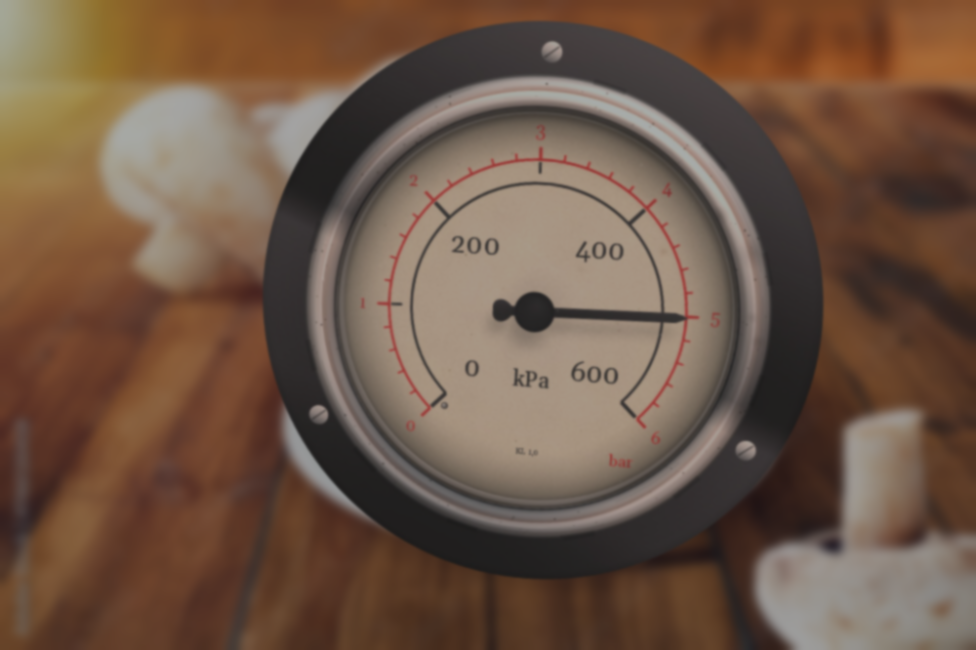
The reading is 500kPa
